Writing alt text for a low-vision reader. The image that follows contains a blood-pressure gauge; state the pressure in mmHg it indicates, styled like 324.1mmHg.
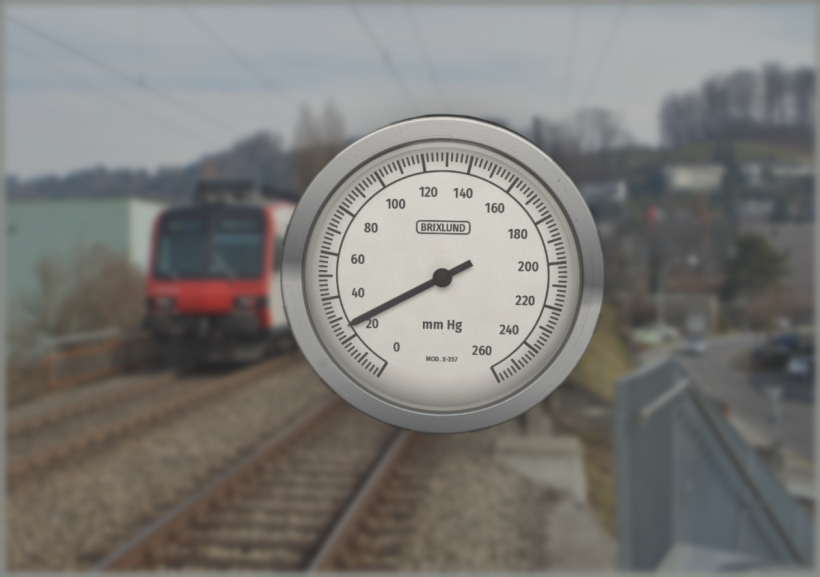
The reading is 26mmHg
